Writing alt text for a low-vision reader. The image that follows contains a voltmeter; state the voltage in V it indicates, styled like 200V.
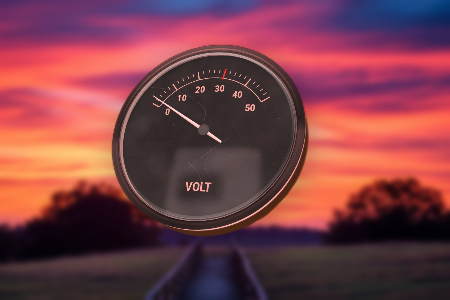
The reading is 2V
